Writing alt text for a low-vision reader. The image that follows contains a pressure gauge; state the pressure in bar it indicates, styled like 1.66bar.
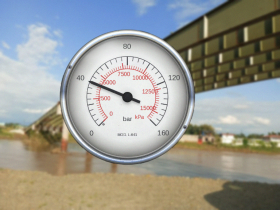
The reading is 40bar
